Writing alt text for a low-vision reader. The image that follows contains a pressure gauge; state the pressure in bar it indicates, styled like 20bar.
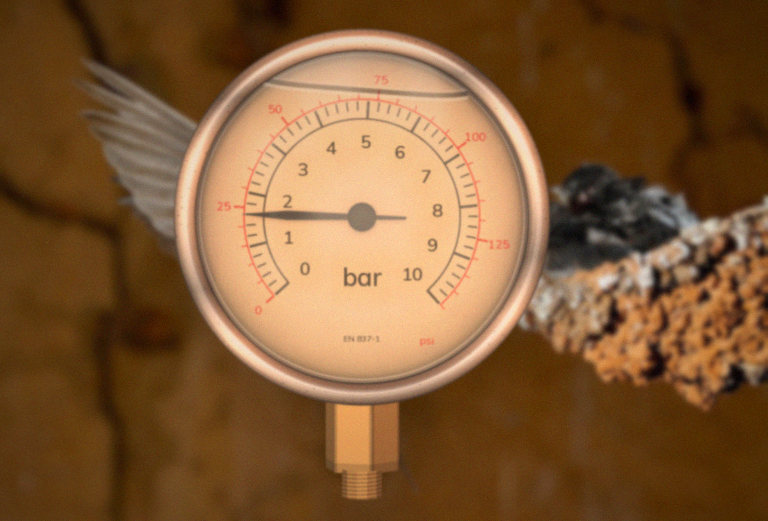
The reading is 1.6bar
